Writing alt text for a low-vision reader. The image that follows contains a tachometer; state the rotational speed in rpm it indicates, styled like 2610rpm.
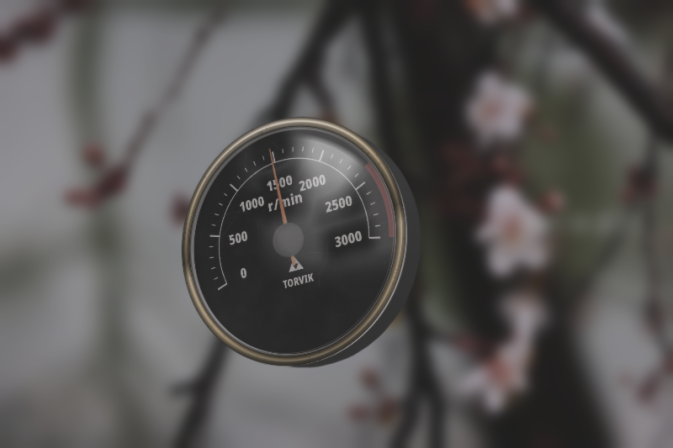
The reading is 1500rpm
